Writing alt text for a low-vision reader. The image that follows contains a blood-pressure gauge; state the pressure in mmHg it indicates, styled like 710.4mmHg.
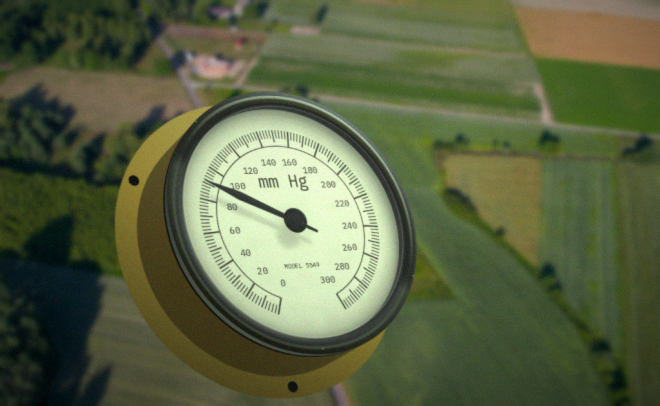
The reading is 90mmHg
